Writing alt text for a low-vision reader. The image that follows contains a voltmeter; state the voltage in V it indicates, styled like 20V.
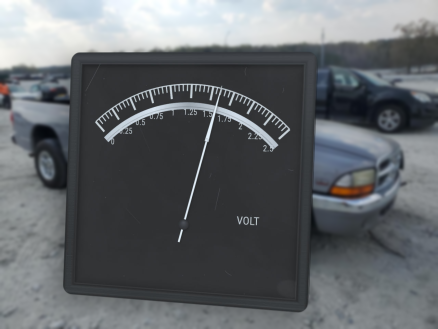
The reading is 1.6V
